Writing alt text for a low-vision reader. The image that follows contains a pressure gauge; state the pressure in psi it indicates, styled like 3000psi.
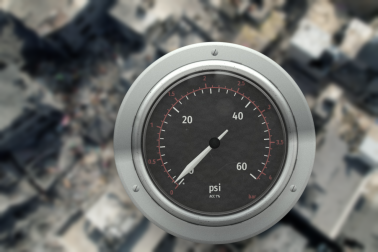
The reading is 1psi
